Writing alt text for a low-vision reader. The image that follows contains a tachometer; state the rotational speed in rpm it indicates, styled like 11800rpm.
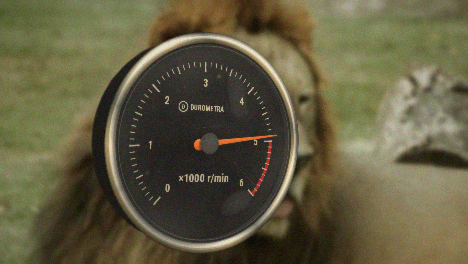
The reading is 4900rpm
